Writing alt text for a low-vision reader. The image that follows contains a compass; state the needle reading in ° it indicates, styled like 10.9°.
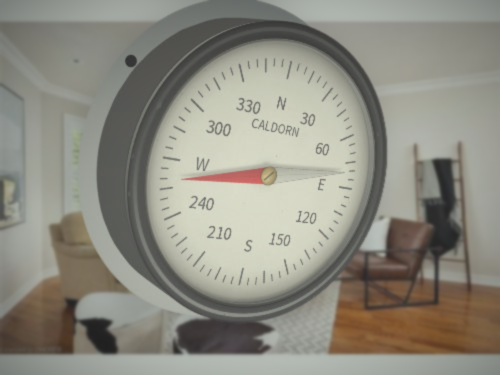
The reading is 260°
